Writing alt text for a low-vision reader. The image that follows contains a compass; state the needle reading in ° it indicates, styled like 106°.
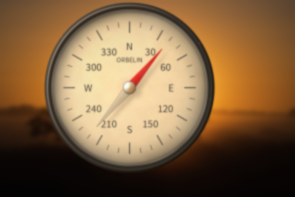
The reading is 40°
